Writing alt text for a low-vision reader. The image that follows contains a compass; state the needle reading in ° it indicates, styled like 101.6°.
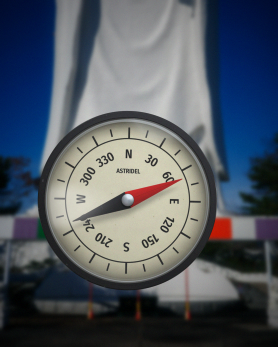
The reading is 67.5°
